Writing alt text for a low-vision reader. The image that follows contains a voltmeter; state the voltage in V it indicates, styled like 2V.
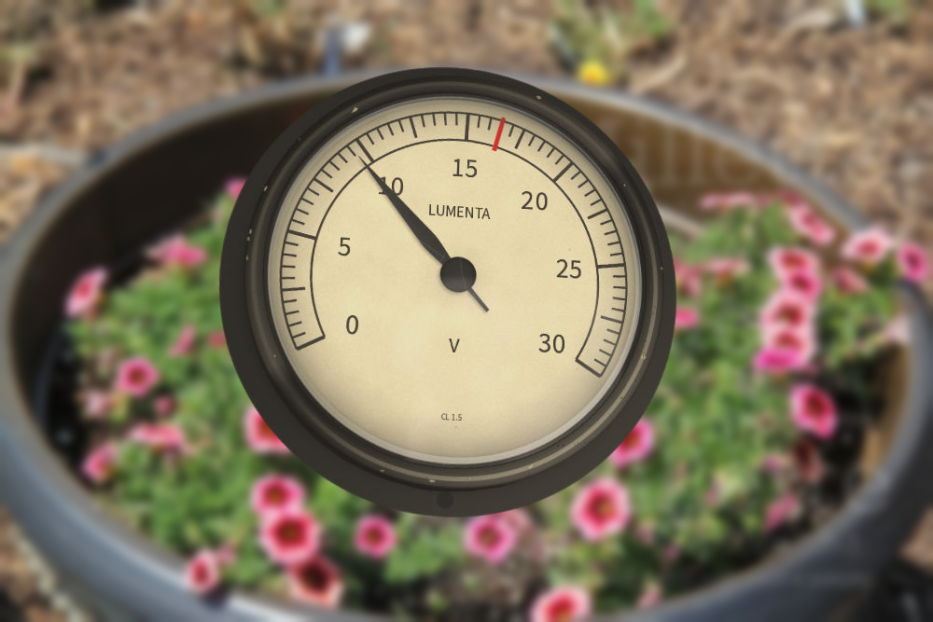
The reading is 9.5V
